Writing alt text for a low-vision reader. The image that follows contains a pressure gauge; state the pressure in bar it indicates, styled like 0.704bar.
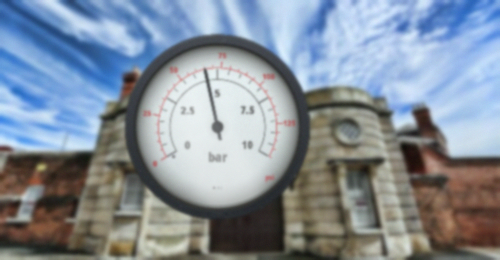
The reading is 4.5bar
